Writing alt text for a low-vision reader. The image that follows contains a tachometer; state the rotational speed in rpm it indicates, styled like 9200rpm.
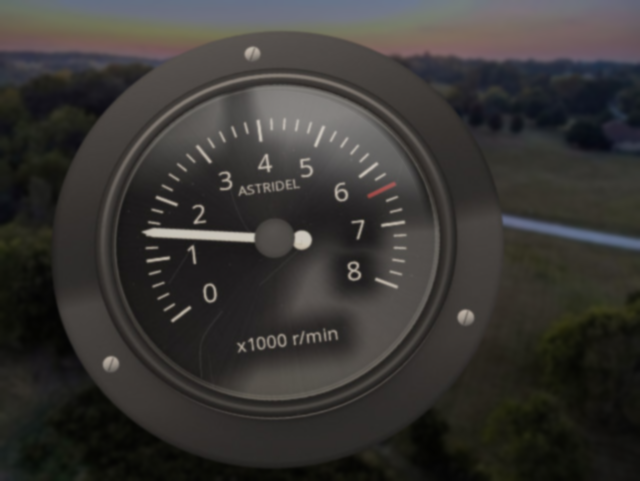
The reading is 1400rpm
